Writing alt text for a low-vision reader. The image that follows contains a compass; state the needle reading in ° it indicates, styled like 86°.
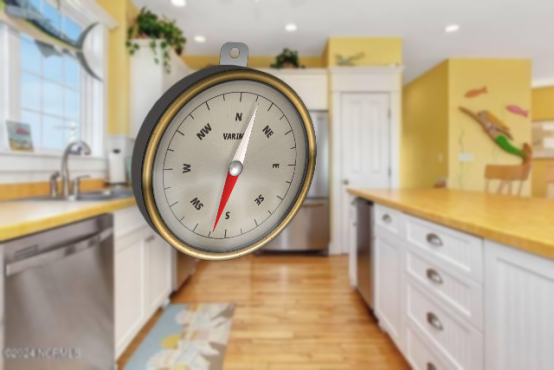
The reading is 195°
